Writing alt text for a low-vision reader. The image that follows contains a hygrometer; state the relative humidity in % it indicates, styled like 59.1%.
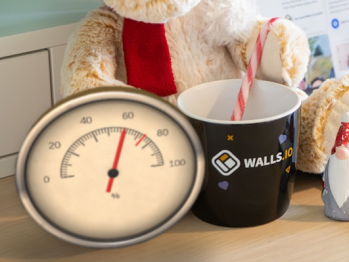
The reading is 60%
